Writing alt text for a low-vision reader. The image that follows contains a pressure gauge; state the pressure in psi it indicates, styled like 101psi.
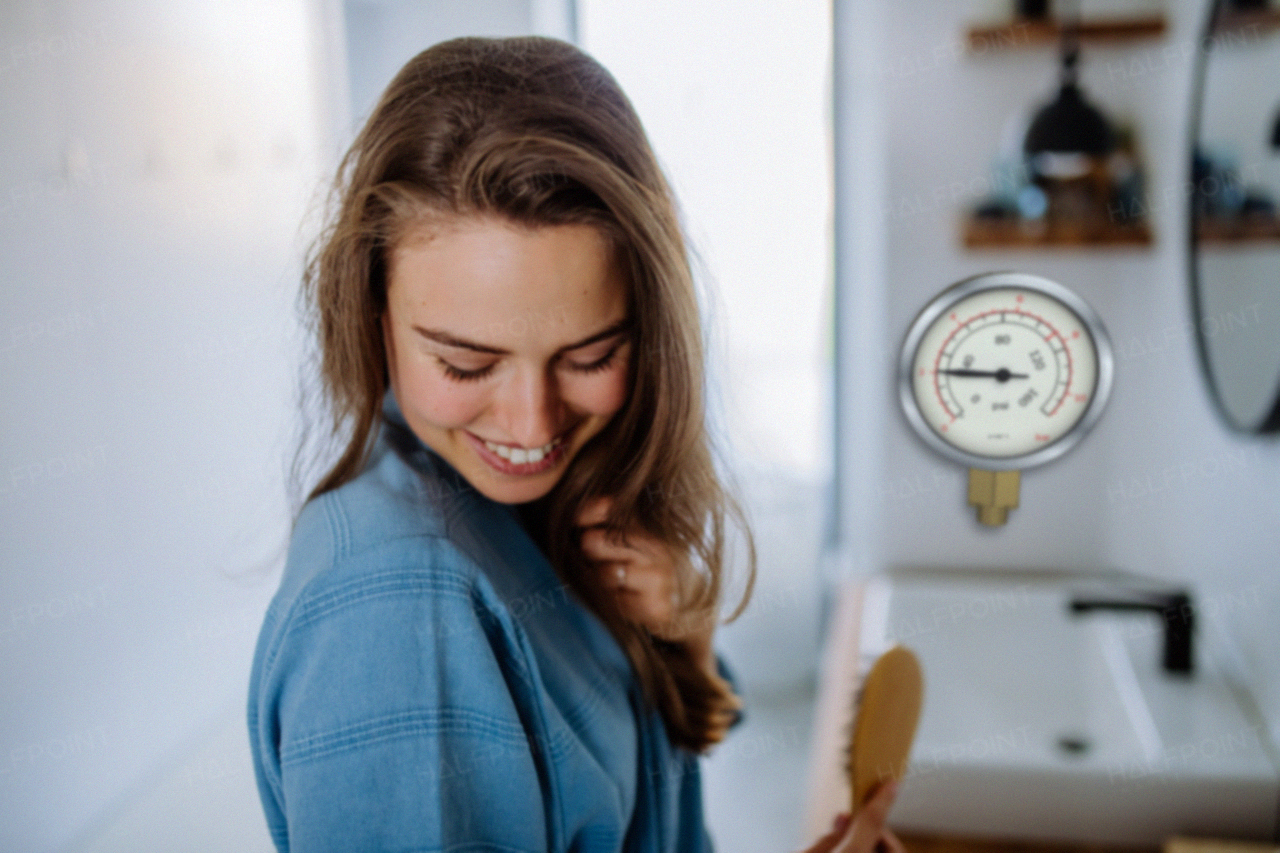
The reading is 30psi
